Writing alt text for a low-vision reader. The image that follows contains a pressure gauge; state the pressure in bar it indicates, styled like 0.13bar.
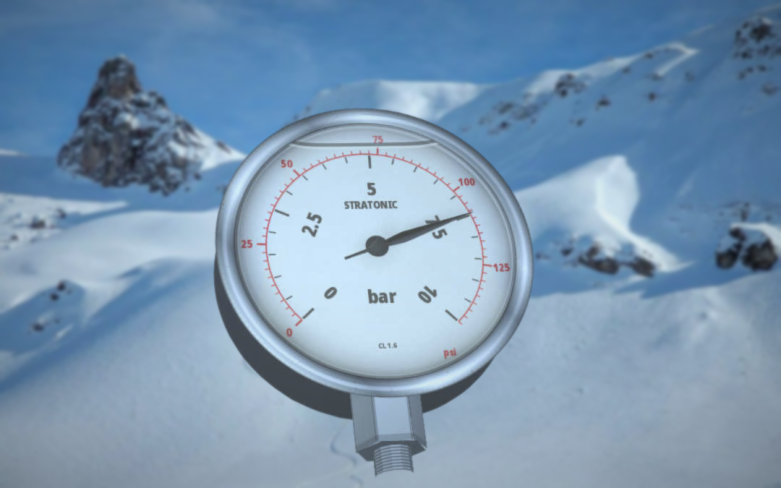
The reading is 7.5bar
